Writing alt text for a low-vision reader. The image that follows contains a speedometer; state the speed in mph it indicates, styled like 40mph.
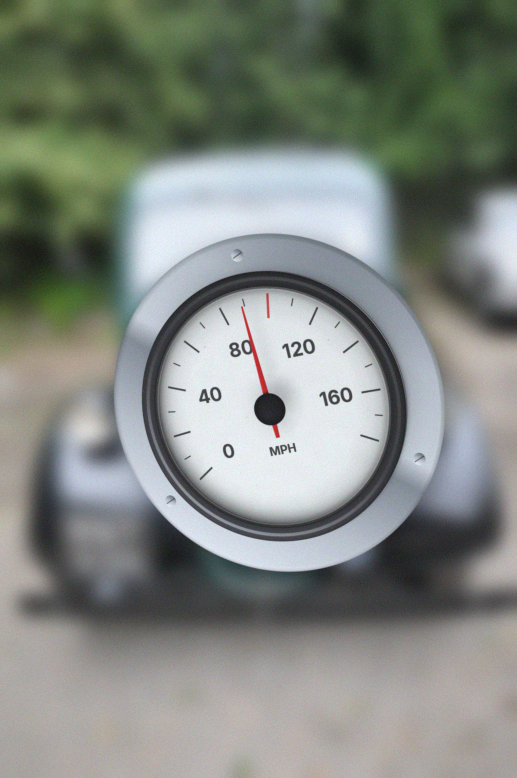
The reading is 90mph
